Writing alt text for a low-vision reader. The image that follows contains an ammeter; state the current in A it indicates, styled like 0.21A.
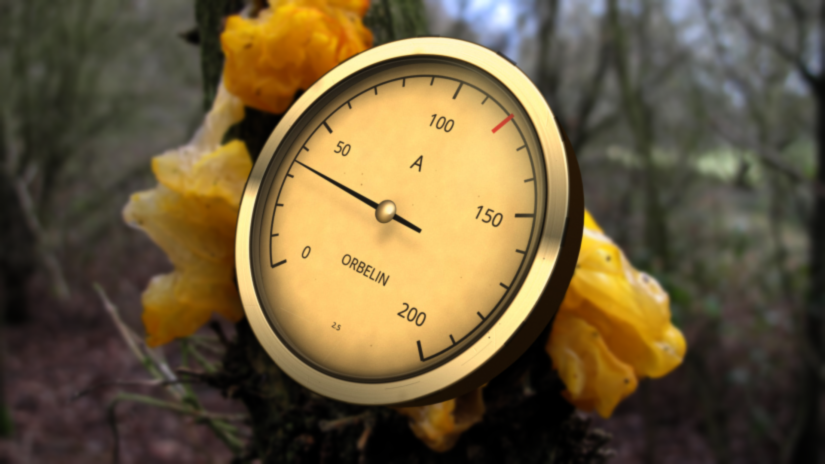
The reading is 35A
